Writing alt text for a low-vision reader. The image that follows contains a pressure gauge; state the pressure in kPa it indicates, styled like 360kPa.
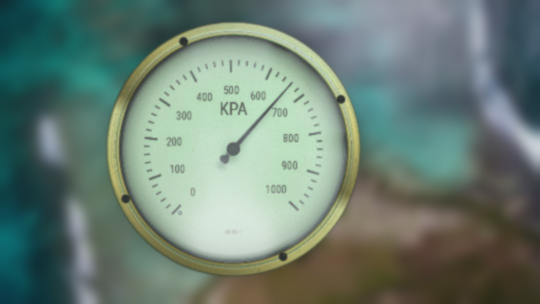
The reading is 660kPa
